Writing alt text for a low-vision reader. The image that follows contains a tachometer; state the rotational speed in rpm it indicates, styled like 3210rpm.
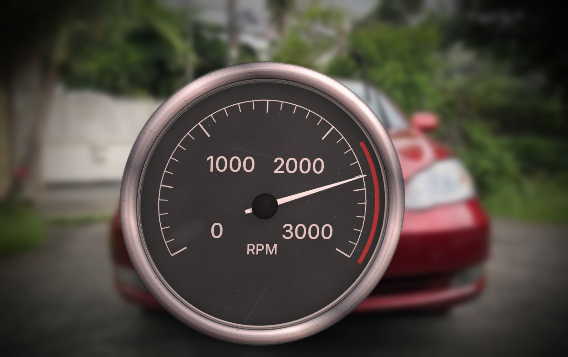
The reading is 2400rpm
